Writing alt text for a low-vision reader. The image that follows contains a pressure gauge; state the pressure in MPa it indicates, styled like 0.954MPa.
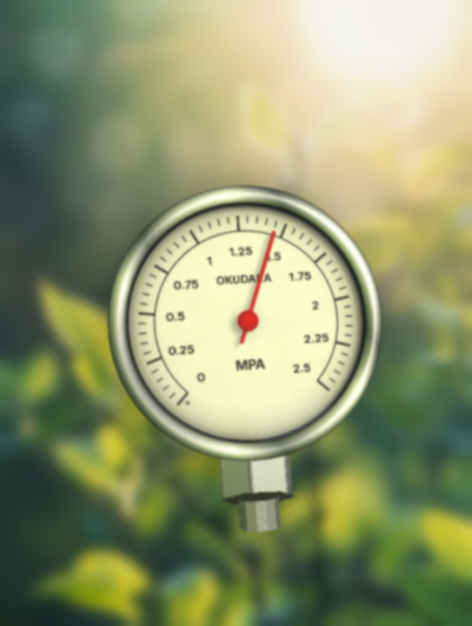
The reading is 1.45MPa
